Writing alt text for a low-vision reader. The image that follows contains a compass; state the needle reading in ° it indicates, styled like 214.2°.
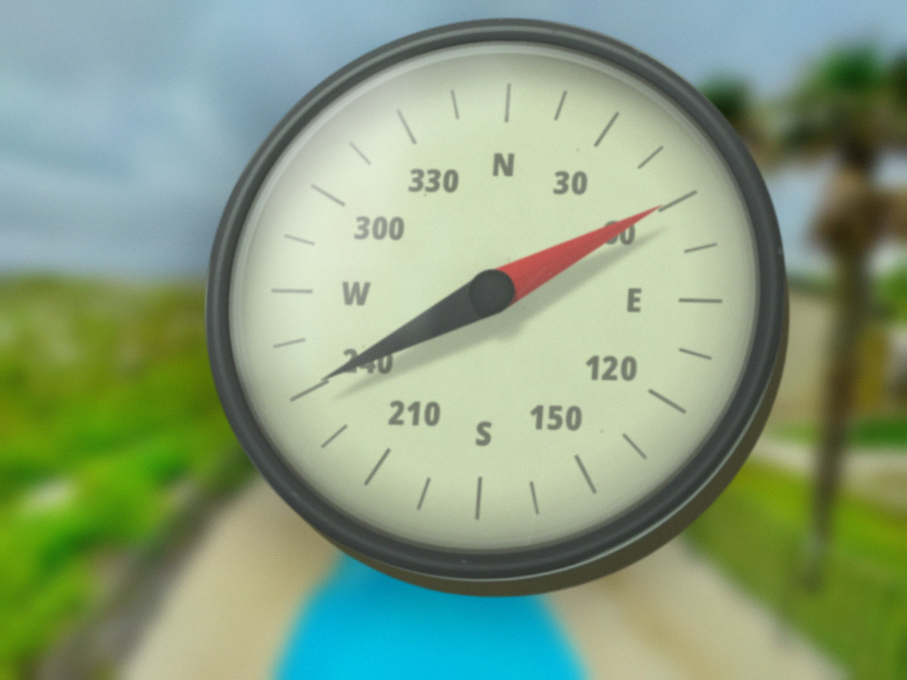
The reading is 60°
